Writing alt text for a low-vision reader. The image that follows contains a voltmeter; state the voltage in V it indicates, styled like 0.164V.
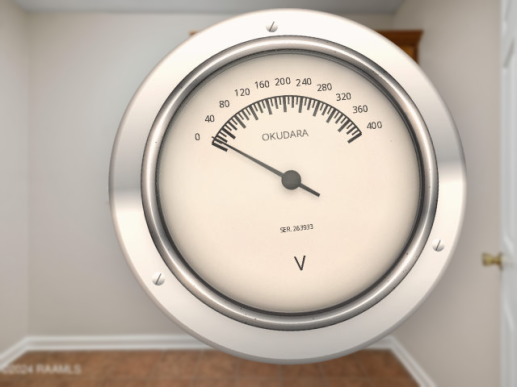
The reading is 10V
